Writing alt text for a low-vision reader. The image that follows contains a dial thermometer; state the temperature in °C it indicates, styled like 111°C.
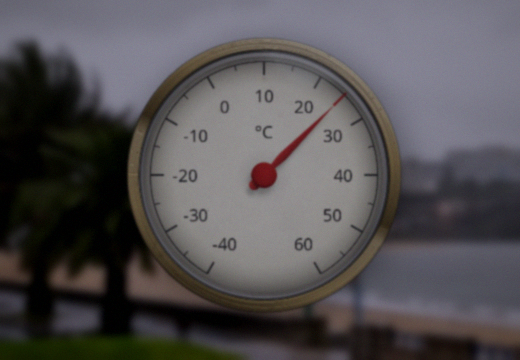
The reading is 25°C
